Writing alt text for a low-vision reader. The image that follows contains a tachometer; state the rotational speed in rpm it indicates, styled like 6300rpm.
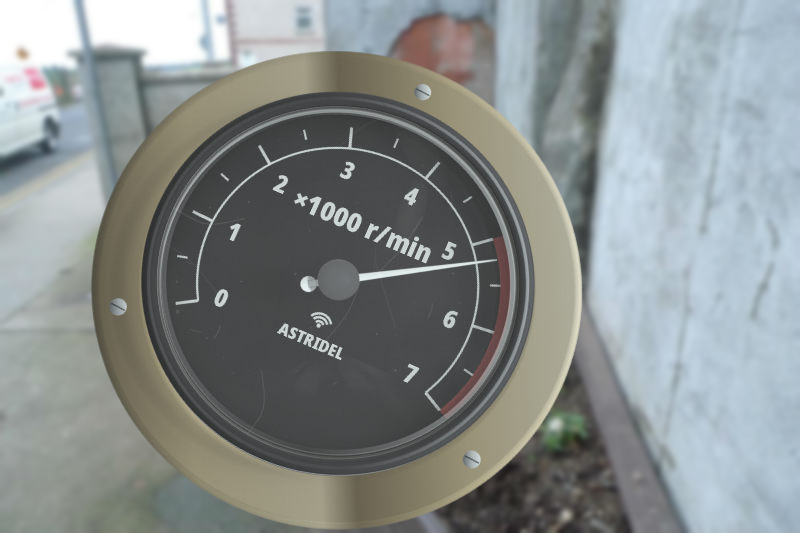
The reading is 5250rpm
